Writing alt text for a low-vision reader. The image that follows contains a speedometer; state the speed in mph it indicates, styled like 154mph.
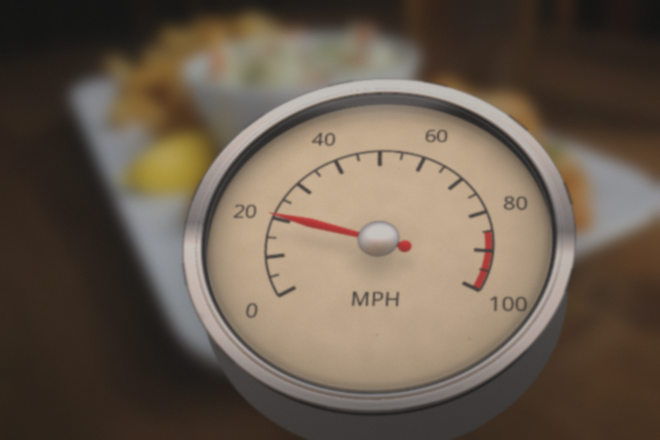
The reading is 20mph
